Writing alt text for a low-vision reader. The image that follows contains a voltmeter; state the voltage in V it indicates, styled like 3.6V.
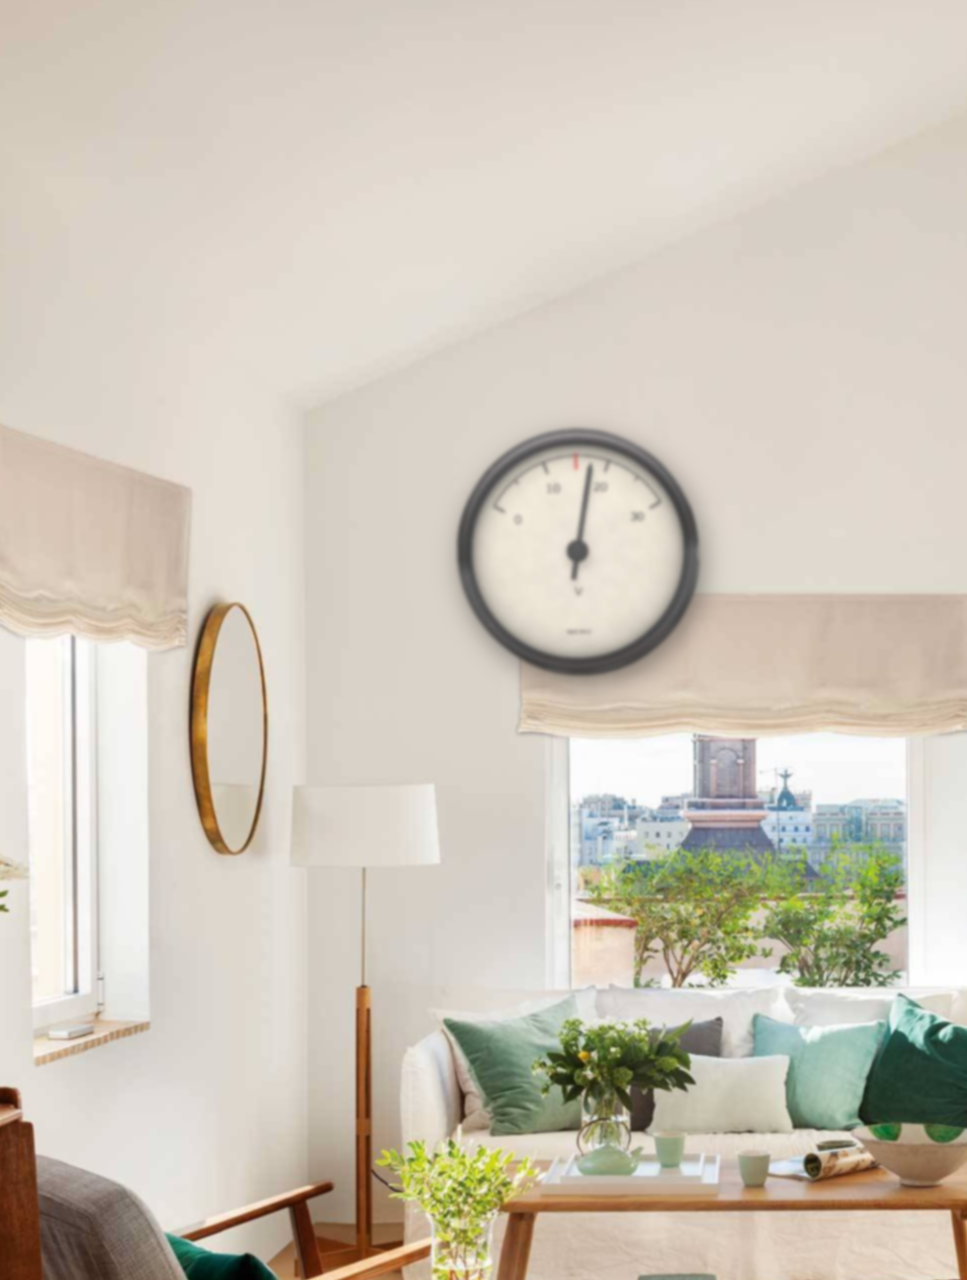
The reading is 17.5V
